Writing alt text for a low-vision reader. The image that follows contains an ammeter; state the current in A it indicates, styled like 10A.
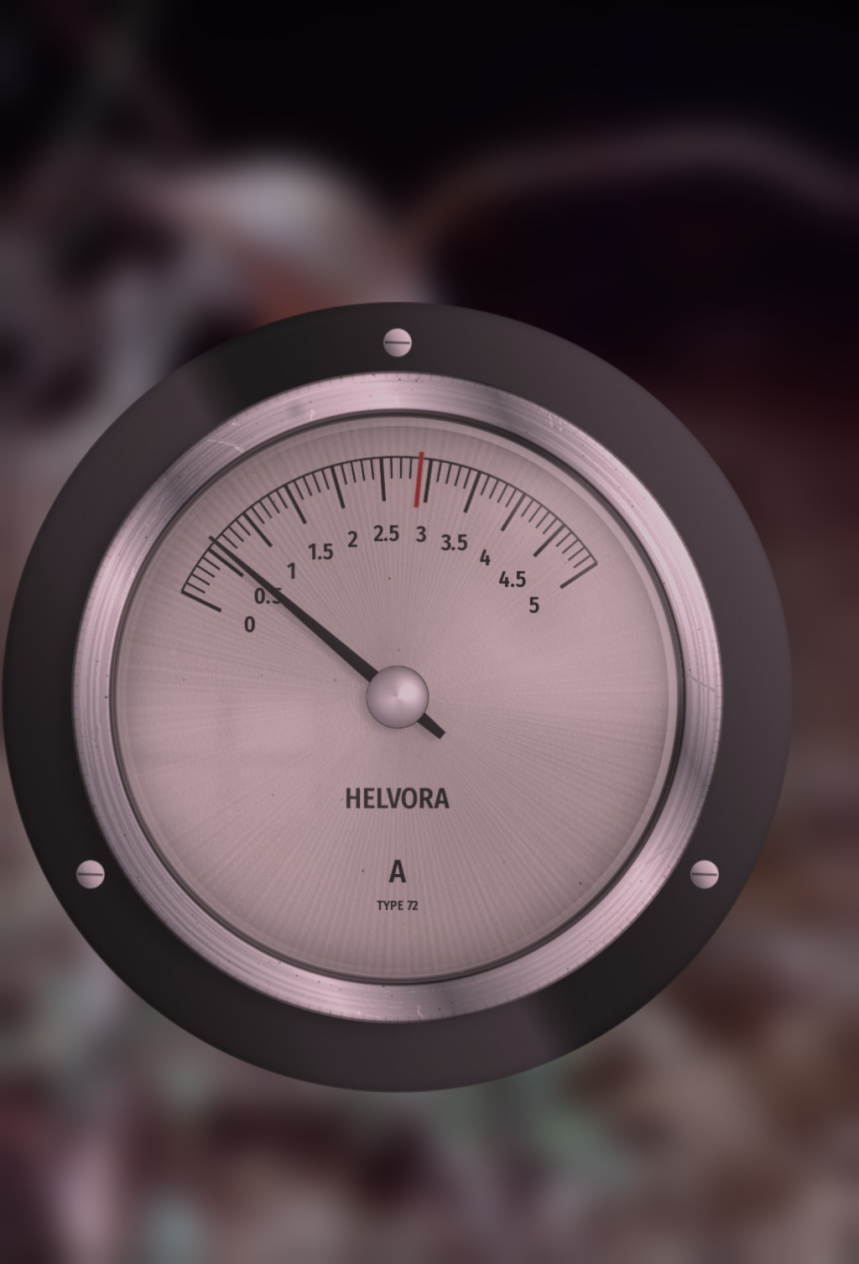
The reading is 0.6A
